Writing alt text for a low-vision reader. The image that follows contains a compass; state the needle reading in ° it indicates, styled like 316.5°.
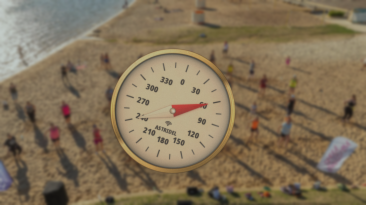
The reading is 60°
